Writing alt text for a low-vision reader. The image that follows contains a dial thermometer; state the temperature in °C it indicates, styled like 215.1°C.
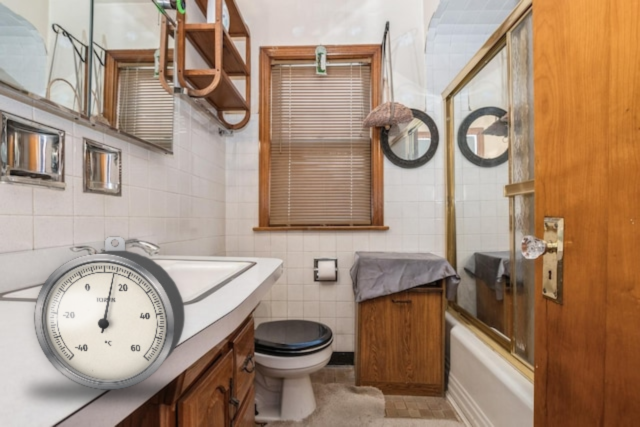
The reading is 15°C
